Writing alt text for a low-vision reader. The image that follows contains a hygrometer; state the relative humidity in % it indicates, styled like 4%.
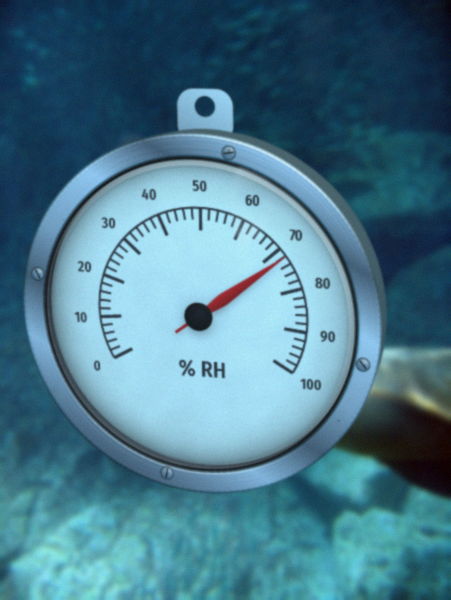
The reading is 72%
